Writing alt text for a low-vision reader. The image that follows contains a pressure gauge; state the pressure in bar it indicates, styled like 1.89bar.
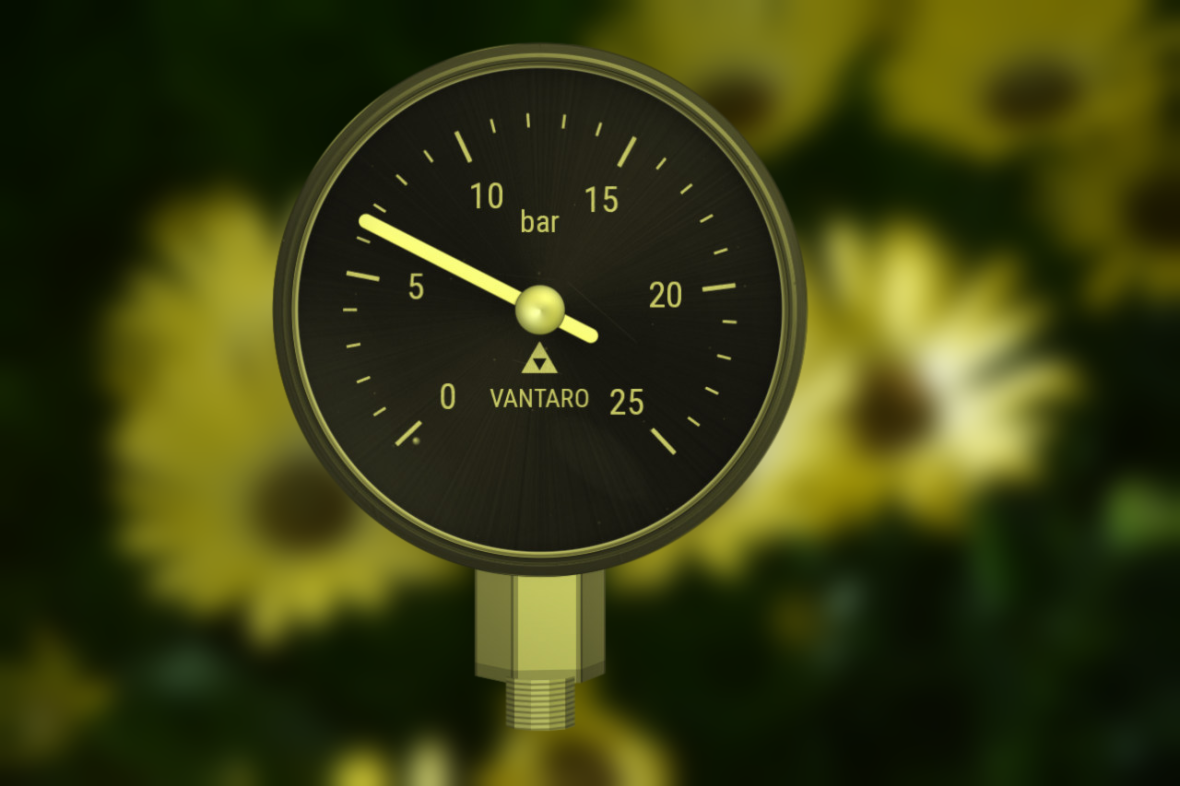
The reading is 6.5bar
